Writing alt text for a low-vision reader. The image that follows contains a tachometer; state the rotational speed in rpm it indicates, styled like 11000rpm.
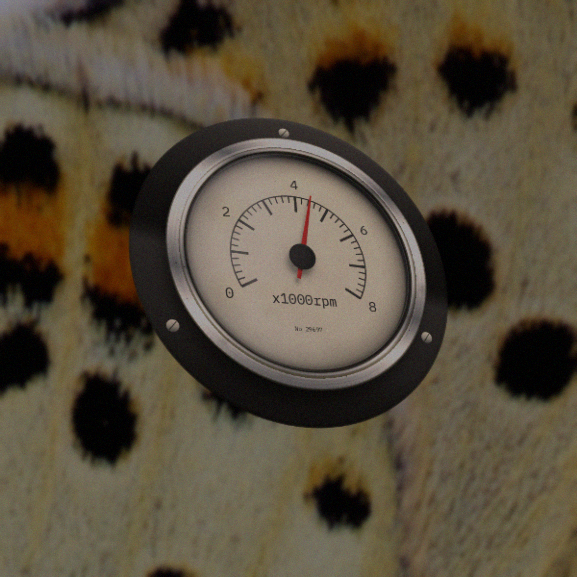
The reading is 4400rpm
